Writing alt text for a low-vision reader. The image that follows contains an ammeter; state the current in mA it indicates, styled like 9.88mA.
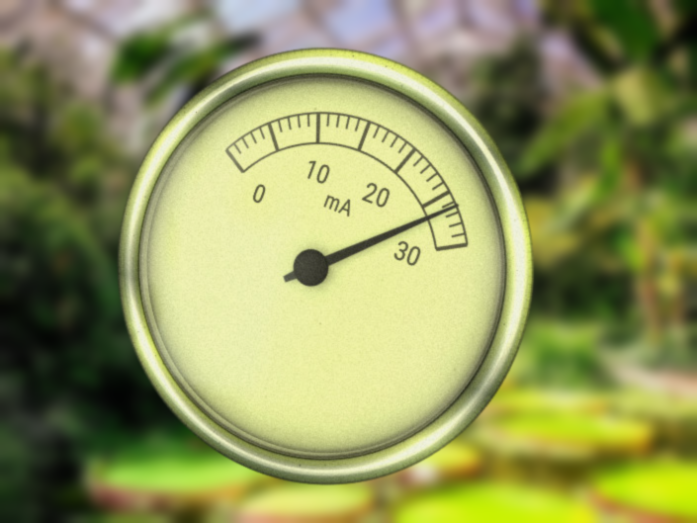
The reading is 26.5mA
